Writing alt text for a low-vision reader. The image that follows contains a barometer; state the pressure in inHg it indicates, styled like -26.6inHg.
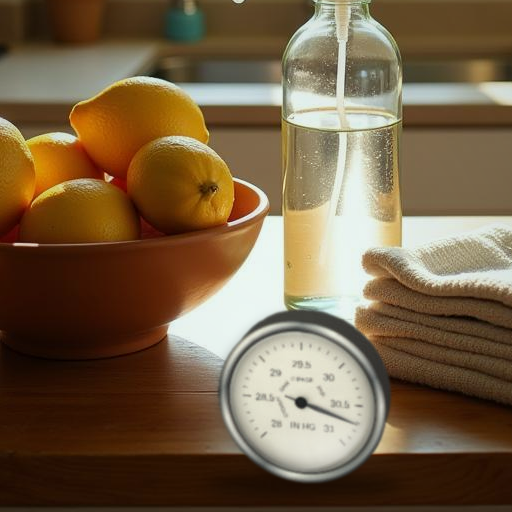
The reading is 30.7inHg
